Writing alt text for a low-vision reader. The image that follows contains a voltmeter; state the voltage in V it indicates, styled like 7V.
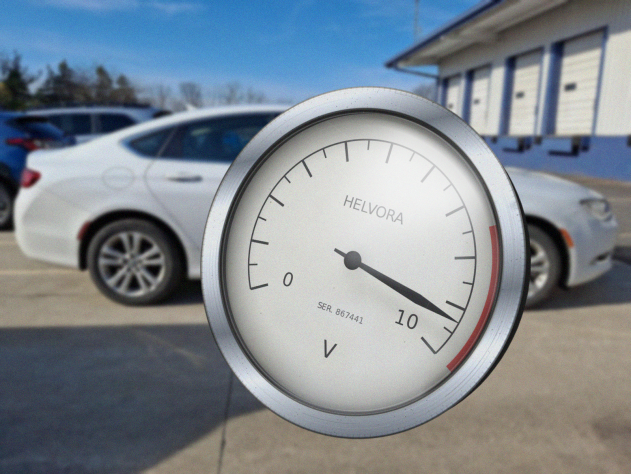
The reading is 9.25V
